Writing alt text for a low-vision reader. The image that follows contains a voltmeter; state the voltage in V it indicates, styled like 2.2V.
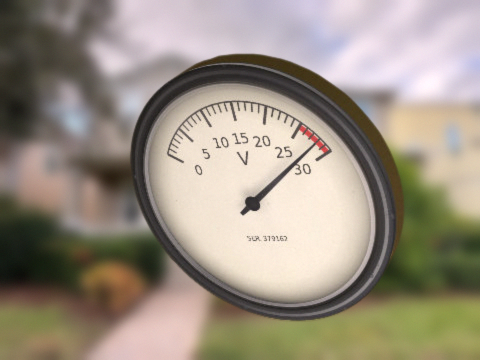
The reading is 28V
